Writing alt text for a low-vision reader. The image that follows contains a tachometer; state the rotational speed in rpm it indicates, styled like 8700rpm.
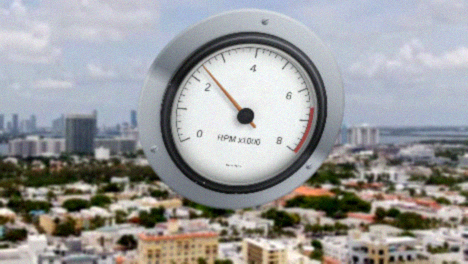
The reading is 2400rpm
